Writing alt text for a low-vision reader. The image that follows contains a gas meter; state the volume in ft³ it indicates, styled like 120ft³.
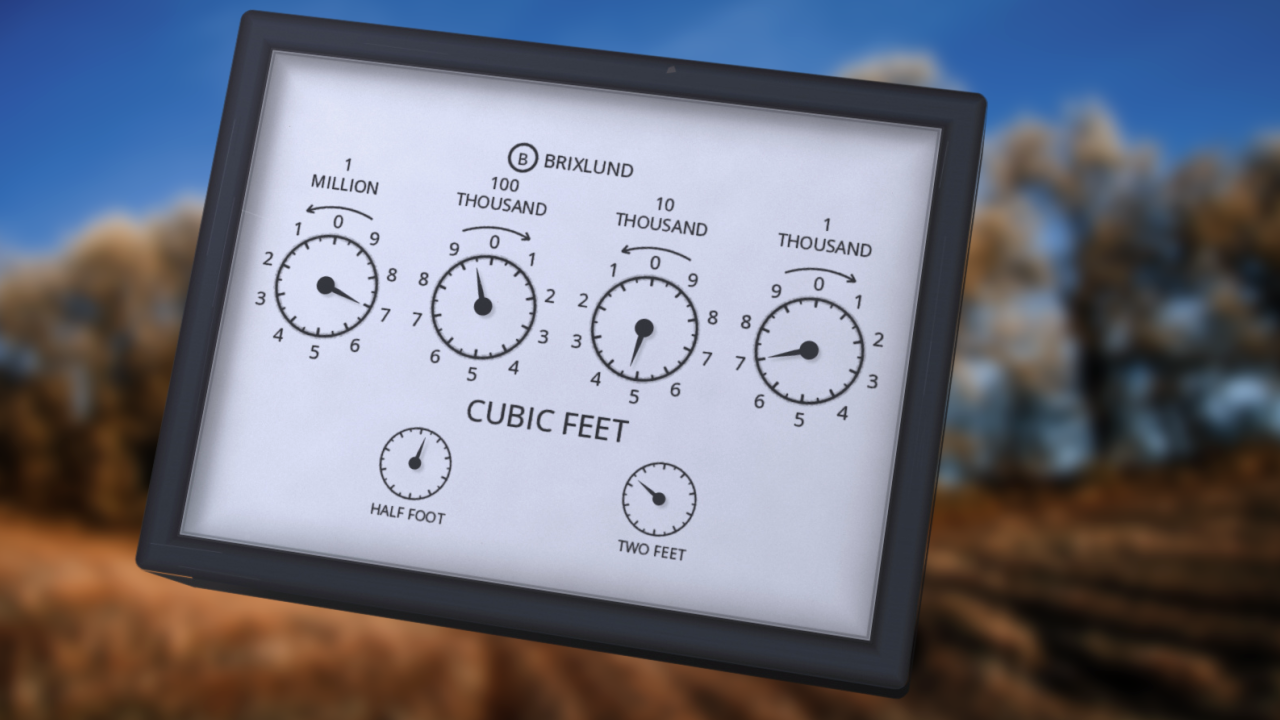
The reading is 694700ft³
